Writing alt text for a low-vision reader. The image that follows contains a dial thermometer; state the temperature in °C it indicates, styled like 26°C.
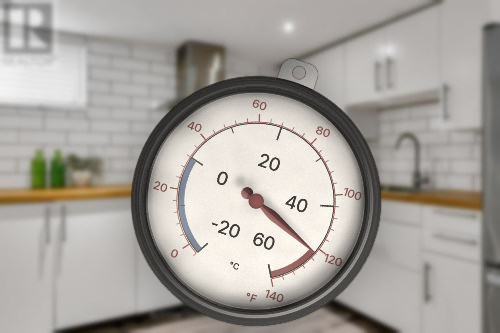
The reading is 50°C
